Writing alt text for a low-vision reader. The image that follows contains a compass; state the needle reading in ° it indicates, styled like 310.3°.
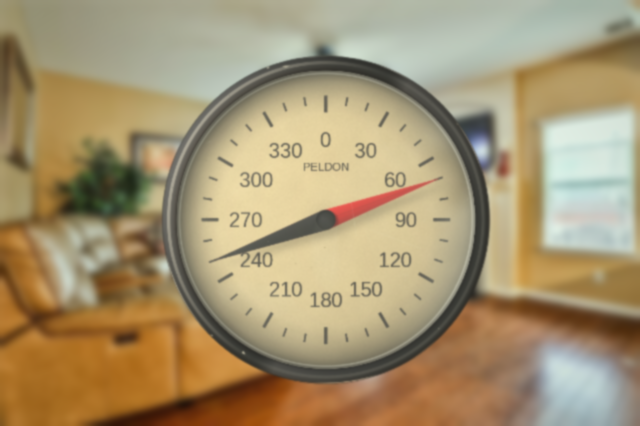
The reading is 70°
